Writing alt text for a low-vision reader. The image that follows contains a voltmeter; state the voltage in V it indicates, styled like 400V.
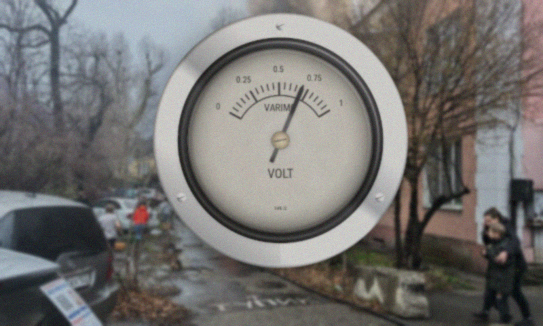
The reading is 0.7V
